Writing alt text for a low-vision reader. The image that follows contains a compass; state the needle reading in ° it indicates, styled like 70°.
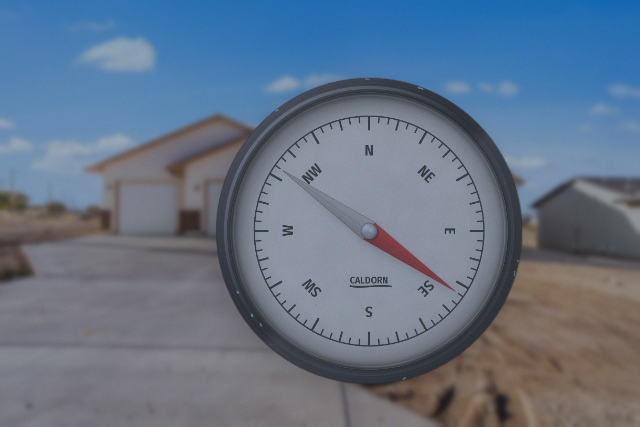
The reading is 125°
